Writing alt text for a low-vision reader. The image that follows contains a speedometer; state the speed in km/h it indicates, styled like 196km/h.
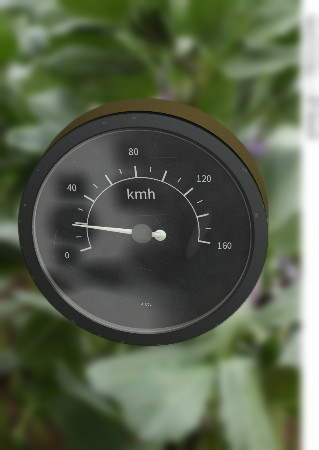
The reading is 20km/h
